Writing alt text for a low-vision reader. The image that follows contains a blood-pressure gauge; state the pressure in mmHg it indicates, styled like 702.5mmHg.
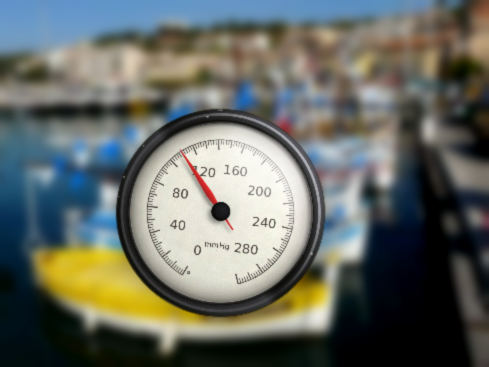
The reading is 110mmHg
